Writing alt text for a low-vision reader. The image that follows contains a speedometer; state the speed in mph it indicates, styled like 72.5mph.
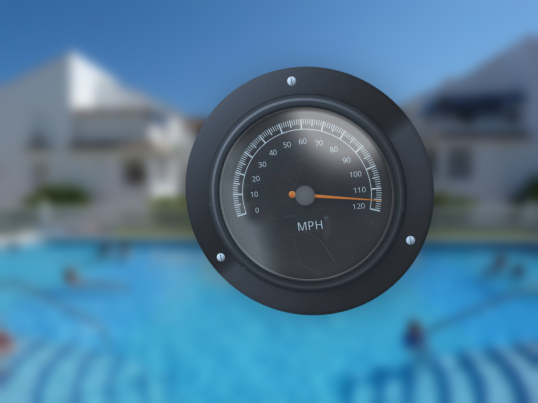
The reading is 115mph
